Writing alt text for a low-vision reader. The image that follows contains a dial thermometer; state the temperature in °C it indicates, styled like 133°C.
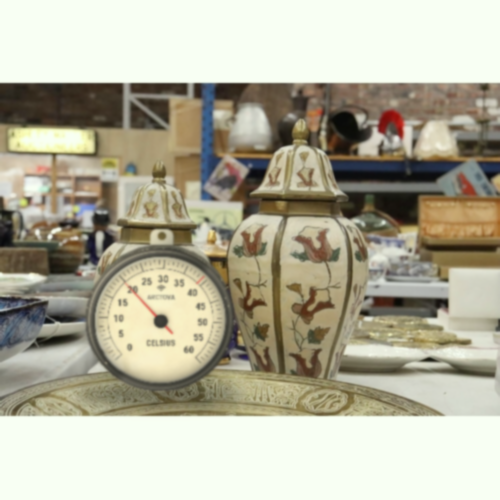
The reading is 20°C
